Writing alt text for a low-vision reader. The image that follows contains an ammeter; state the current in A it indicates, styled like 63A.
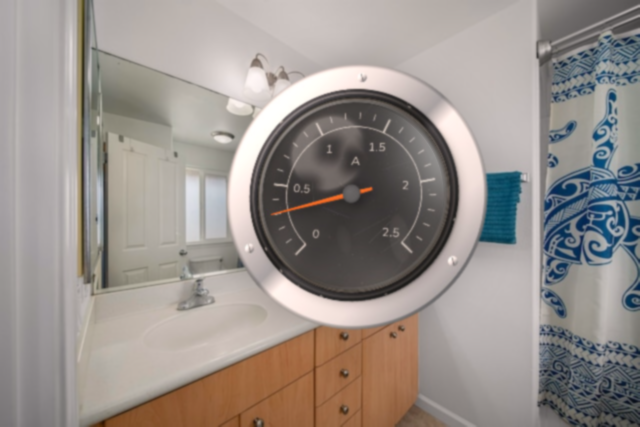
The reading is 0.3A
